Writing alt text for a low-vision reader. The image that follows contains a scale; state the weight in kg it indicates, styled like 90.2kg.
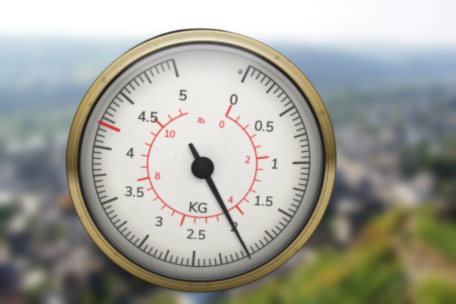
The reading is 2kg
